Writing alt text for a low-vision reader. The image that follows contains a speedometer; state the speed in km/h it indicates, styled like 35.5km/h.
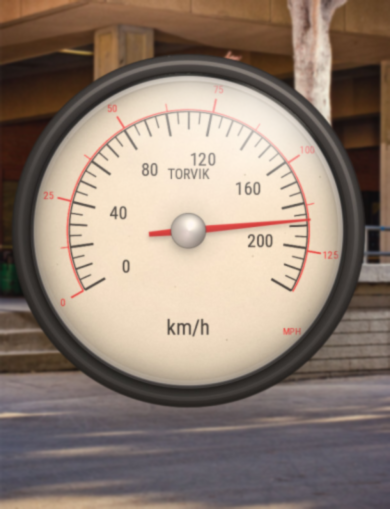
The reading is 187.5km/h
